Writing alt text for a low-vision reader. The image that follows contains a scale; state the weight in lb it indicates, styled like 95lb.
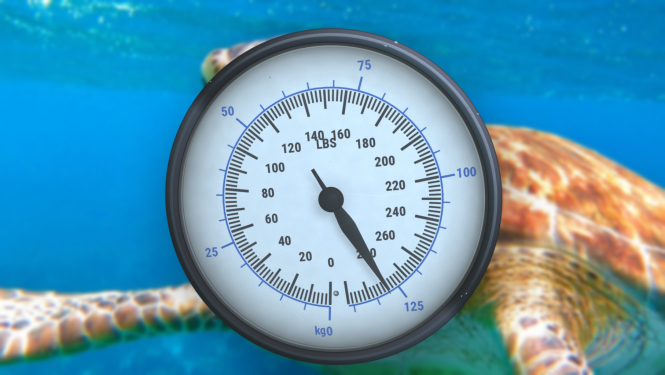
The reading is 280lb
